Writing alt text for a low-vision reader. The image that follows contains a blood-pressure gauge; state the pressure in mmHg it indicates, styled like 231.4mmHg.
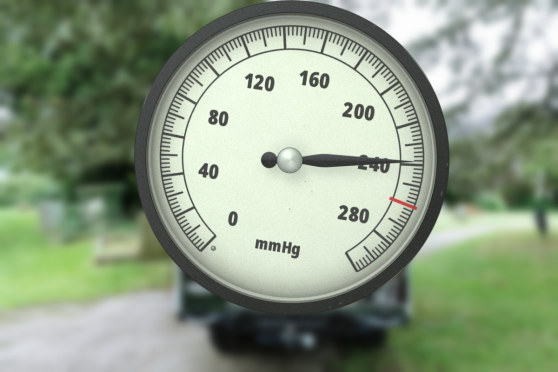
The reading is 238mmHg
